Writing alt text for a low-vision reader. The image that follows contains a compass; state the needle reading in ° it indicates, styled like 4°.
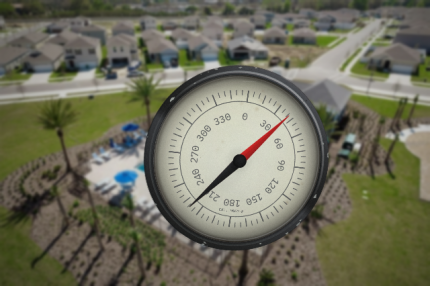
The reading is 40°
